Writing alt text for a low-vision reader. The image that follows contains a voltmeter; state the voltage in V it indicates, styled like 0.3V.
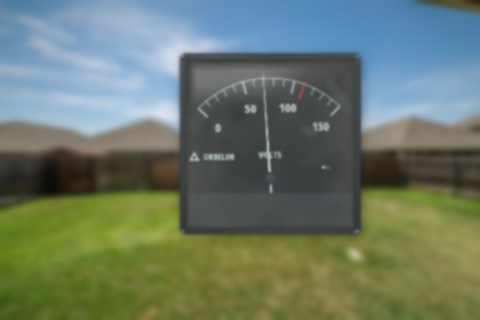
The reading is 70V
